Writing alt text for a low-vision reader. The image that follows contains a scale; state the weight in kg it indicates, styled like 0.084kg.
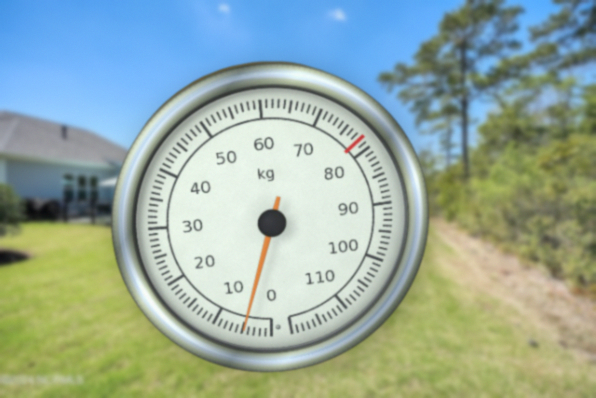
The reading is 5kg
